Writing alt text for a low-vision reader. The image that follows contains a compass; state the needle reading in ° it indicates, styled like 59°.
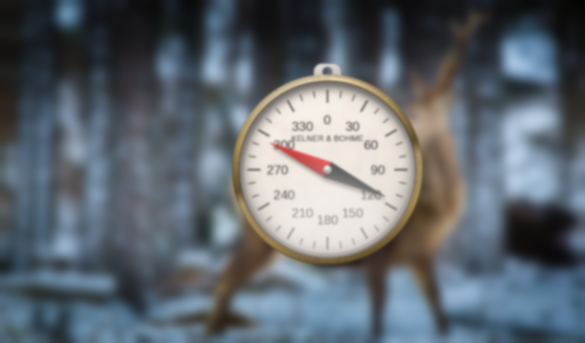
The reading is 295°
